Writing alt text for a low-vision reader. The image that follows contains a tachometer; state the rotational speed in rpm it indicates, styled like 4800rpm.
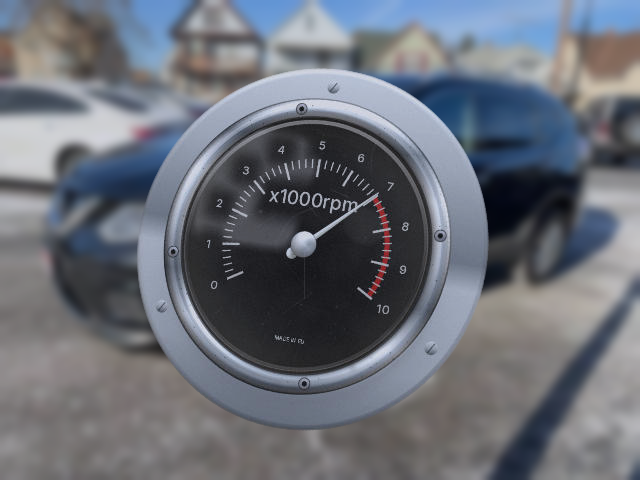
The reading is 7000rpm
